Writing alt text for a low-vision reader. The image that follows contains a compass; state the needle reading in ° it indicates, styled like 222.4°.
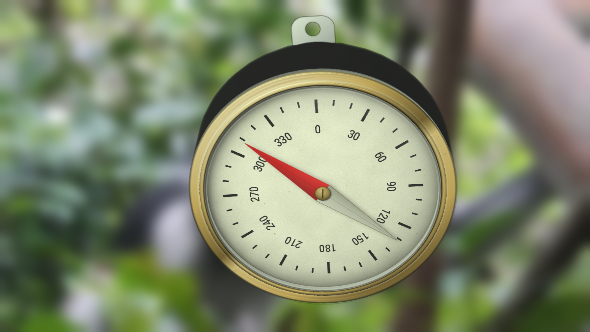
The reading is 310°
